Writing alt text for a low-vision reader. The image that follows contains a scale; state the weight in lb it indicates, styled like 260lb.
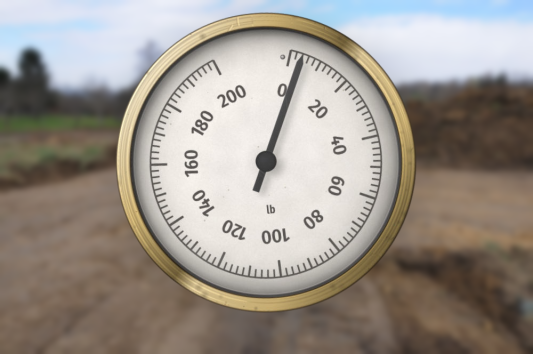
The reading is 4lb
